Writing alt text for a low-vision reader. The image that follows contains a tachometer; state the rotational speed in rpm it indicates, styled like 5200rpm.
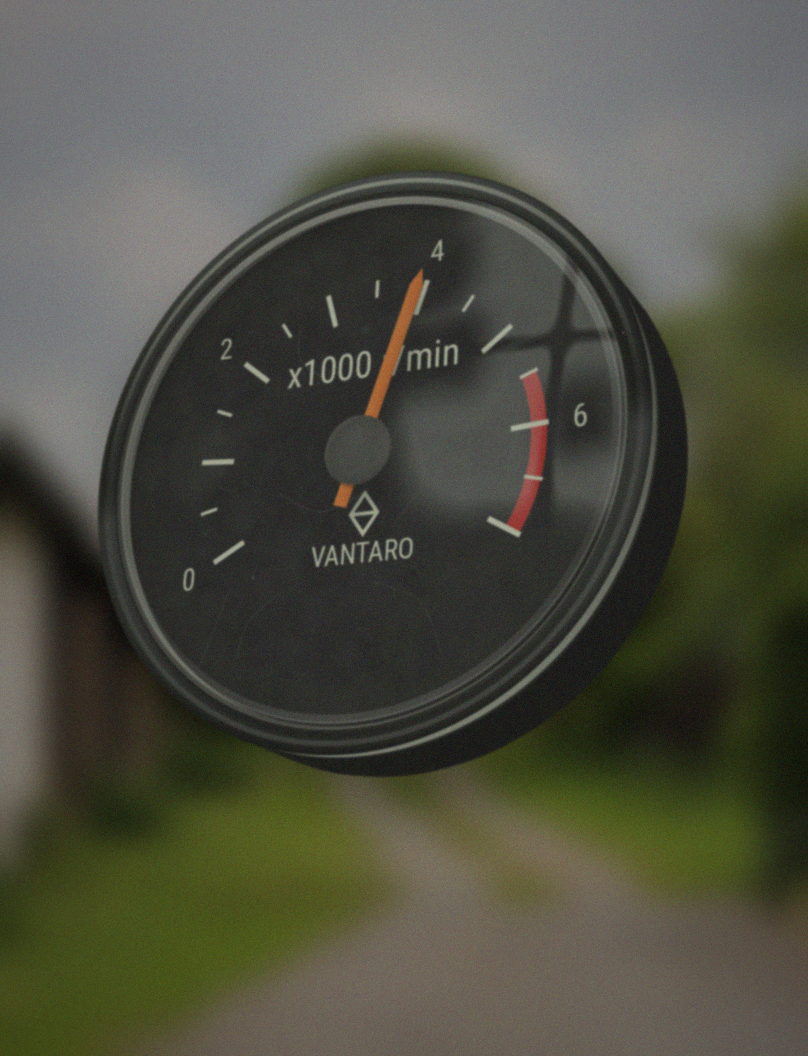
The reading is 4000rpm
